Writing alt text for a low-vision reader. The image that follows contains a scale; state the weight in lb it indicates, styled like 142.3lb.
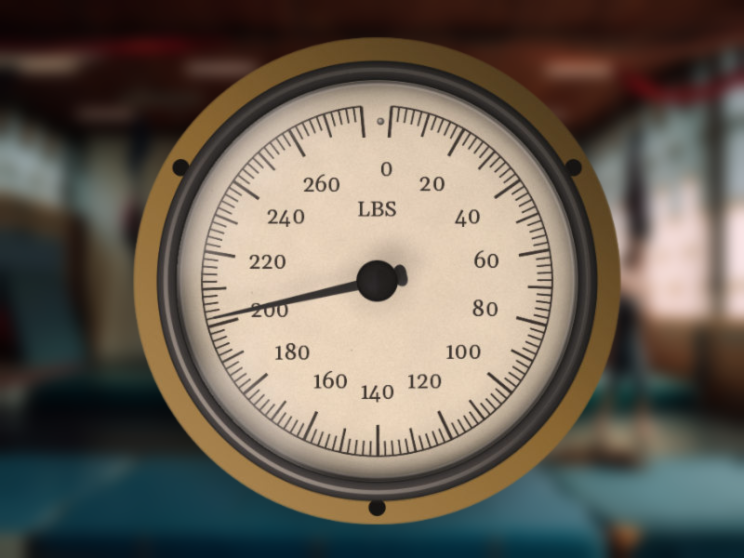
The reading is 202lb
